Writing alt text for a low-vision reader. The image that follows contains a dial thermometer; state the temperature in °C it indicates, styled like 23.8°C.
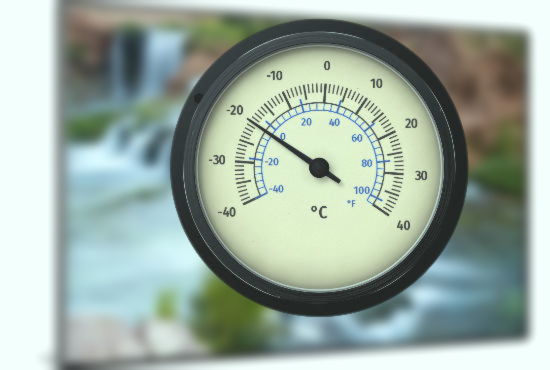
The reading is -20°C
